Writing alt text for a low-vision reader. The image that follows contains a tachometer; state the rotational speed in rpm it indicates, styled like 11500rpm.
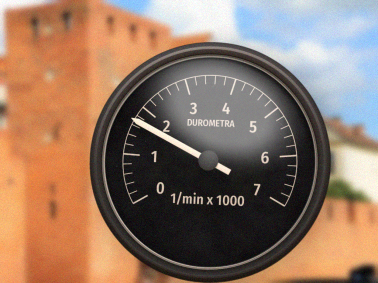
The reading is 1700rpm
